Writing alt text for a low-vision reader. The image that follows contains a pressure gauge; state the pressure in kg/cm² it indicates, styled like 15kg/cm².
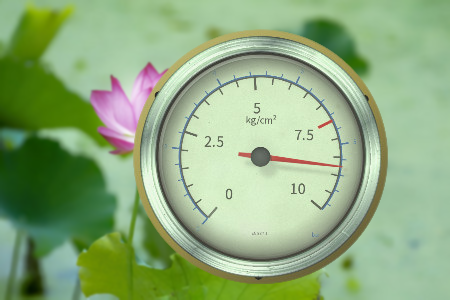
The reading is 8.75kg/cm²
